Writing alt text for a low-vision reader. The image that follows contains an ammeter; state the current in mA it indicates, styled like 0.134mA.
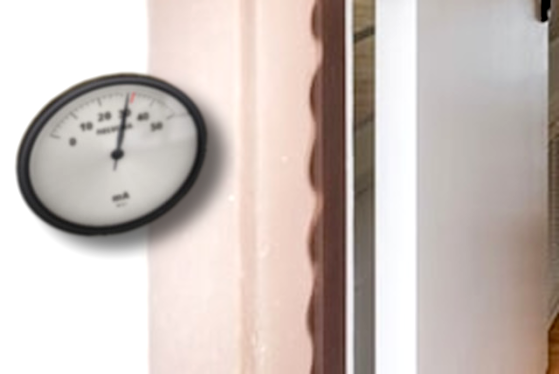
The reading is 30mA
